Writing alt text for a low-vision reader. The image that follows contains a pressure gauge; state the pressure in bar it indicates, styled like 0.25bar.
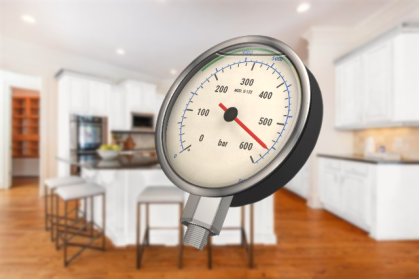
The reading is 560bar
